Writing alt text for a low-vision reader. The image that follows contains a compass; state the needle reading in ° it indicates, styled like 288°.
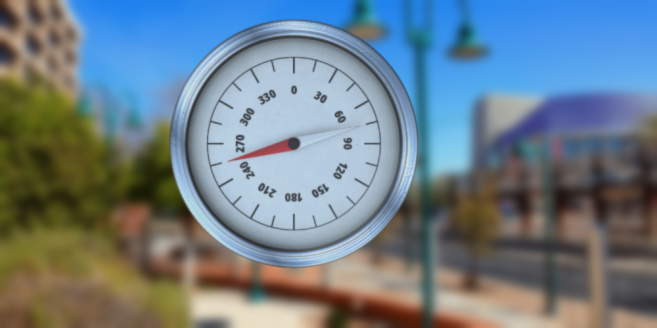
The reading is 255°
